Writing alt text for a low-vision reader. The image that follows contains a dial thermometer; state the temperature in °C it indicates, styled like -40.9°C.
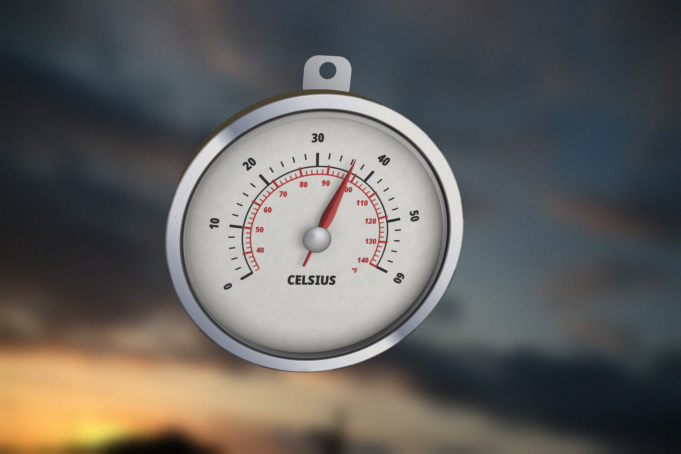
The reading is 36°C
